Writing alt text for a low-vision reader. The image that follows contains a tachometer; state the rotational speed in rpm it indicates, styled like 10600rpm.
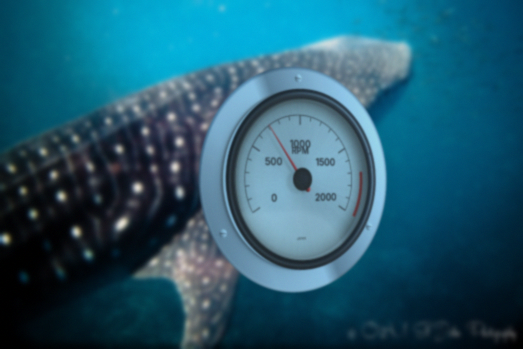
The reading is 700rpm
